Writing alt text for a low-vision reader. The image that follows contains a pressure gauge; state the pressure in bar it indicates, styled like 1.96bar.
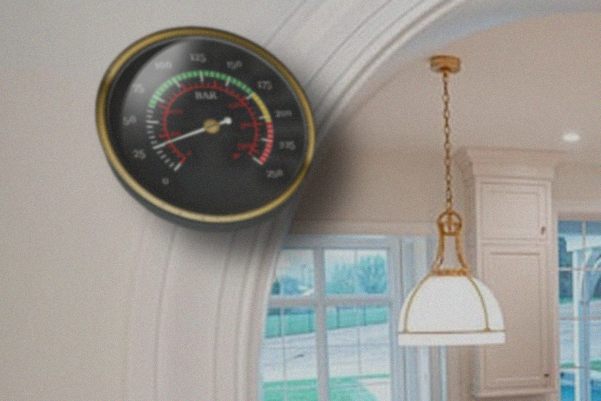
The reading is 25bar
